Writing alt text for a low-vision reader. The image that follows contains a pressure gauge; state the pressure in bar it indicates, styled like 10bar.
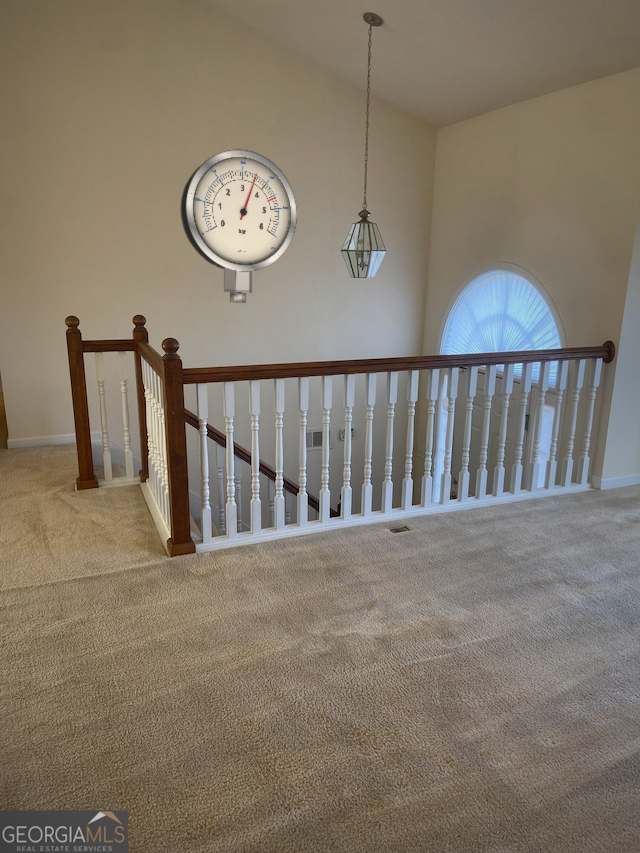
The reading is 3.5bar
